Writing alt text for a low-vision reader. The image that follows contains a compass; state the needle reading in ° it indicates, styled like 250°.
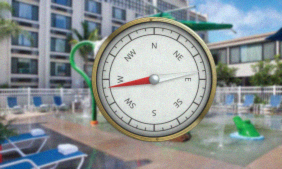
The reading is 260°
